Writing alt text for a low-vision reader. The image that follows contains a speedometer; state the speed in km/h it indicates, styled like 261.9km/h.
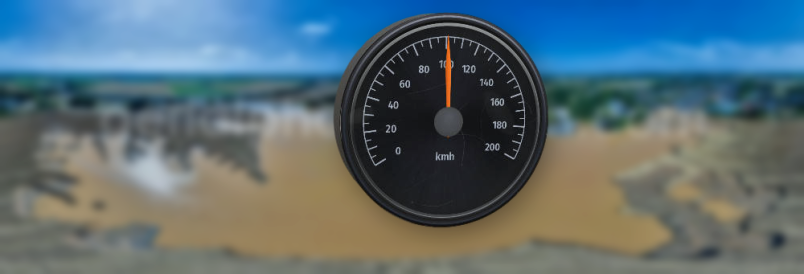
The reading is 100km/h
